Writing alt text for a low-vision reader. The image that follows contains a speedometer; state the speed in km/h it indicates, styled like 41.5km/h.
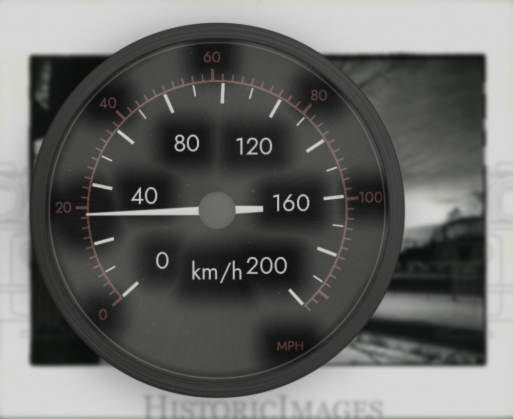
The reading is 30km/h
